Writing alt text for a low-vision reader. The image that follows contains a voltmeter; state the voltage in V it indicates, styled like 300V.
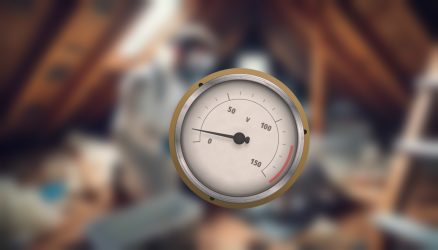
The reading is 10V
